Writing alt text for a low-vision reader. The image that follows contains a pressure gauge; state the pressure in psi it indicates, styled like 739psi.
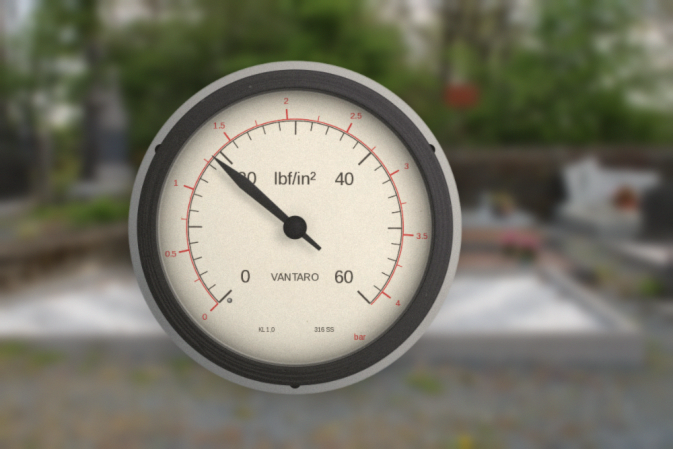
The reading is 19psi
